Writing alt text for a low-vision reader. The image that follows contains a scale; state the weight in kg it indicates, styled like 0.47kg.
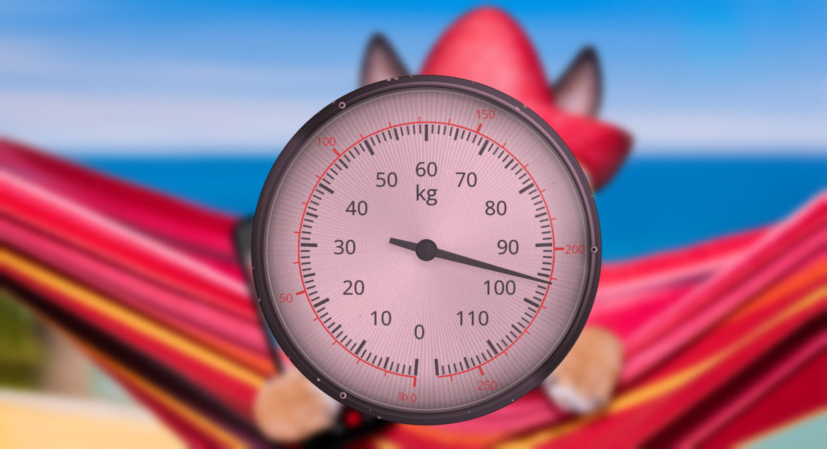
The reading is 96kg
